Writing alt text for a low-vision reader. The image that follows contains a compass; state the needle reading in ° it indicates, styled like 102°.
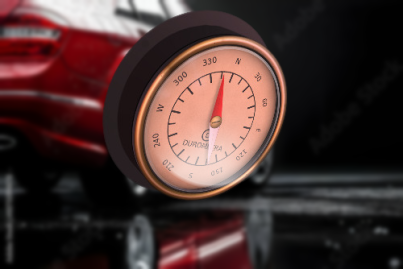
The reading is 345°
